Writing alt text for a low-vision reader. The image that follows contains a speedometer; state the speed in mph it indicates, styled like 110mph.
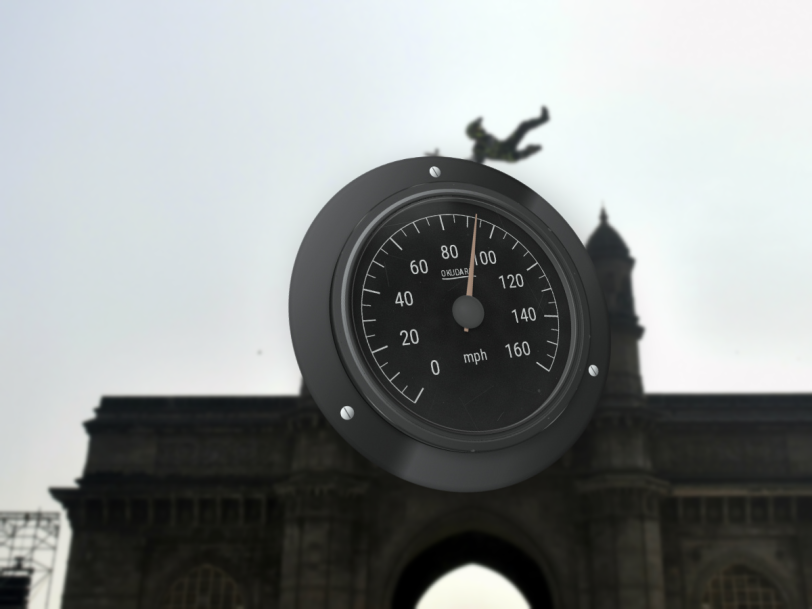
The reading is 92.5mph
